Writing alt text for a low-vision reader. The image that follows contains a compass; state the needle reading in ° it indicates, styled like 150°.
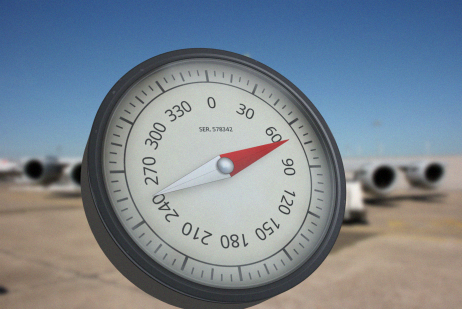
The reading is 70°
